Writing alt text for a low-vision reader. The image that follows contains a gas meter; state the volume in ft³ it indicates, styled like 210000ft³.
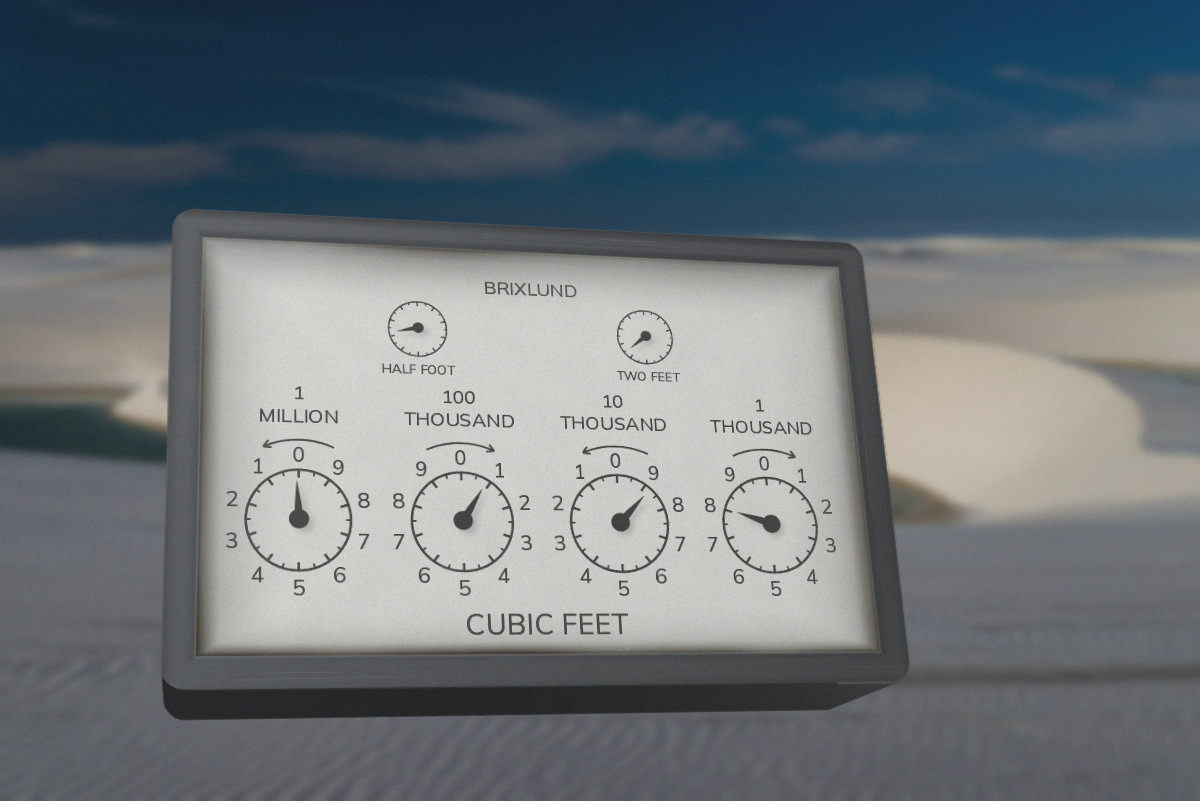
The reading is 8800ft³
